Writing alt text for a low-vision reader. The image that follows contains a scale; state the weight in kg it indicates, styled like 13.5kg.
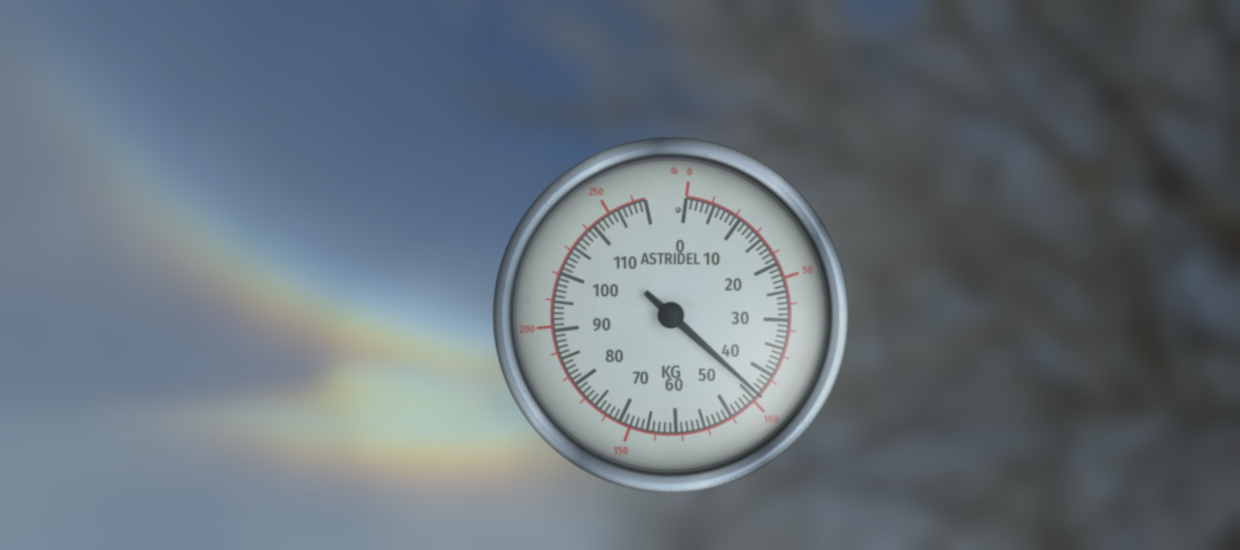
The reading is 44kg
